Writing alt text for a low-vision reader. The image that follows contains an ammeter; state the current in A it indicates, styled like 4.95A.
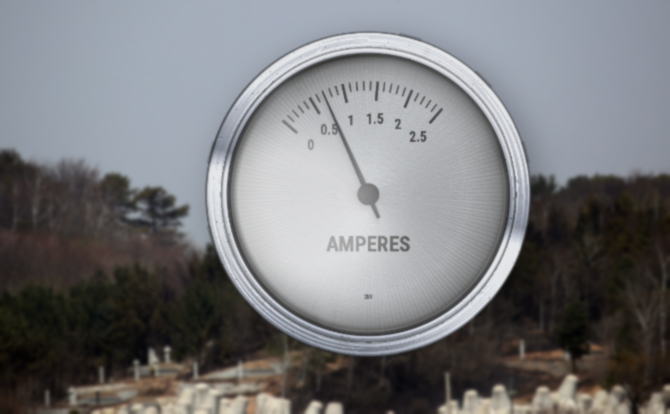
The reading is 0.7A
